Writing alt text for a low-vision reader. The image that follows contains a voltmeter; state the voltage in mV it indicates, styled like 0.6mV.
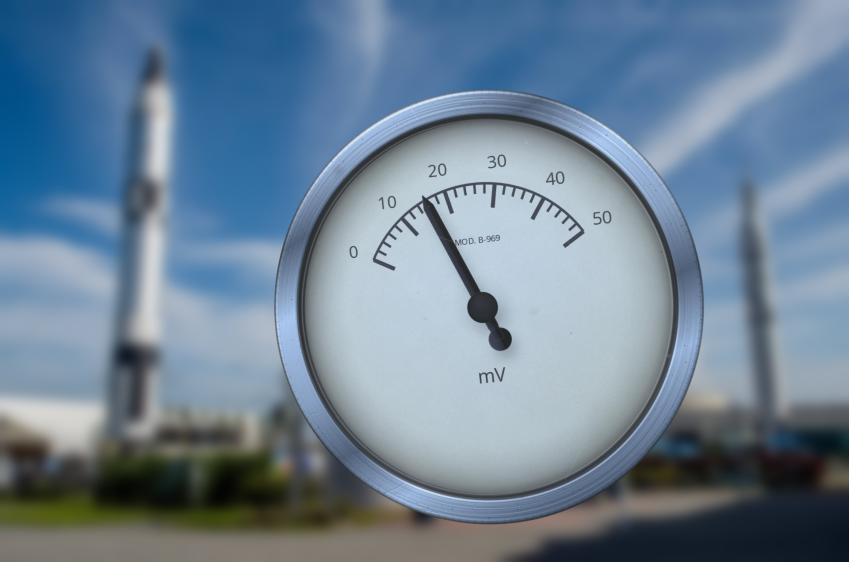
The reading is 16mV
